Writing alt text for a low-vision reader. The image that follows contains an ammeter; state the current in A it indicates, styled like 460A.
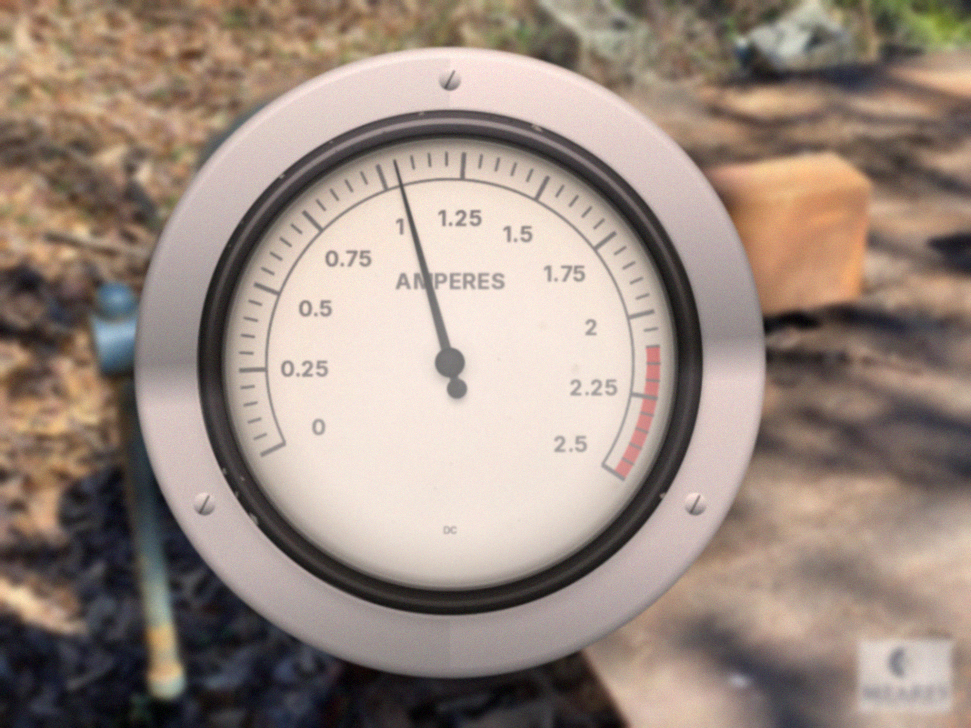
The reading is 1.05A
